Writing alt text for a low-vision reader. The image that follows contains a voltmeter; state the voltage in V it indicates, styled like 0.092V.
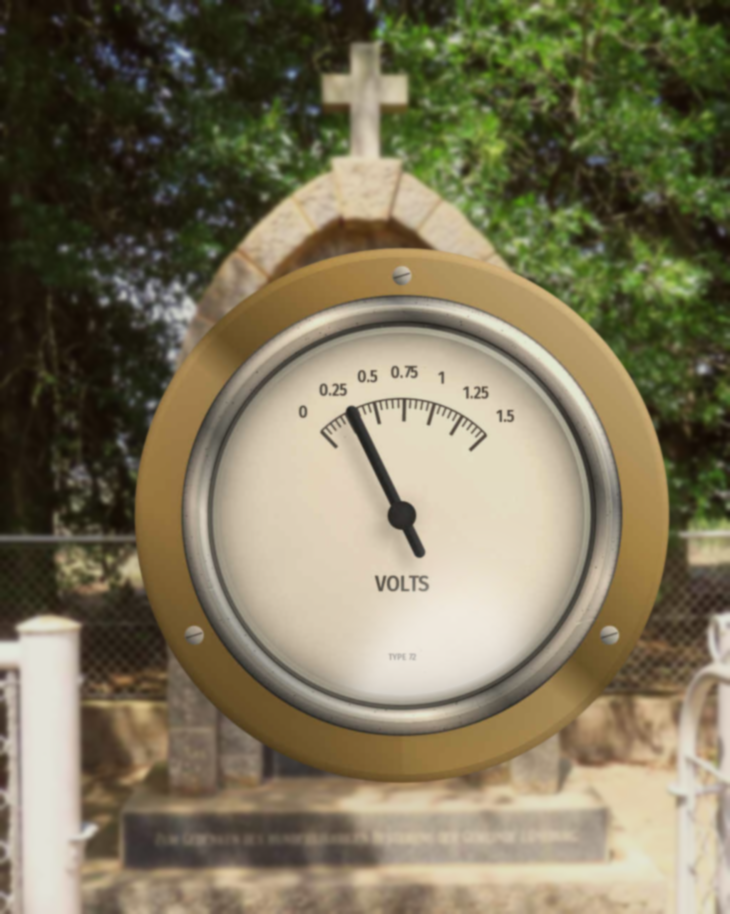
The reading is 0.3V
